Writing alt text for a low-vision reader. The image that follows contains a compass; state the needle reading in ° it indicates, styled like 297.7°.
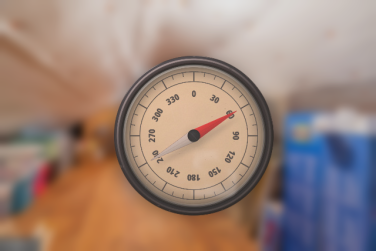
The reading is 60°
